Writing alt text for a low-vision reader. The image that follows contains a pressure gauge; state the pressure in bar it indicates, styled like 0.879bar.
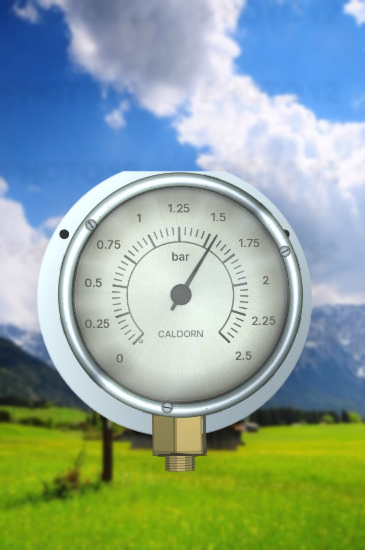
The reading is 1.55bar
